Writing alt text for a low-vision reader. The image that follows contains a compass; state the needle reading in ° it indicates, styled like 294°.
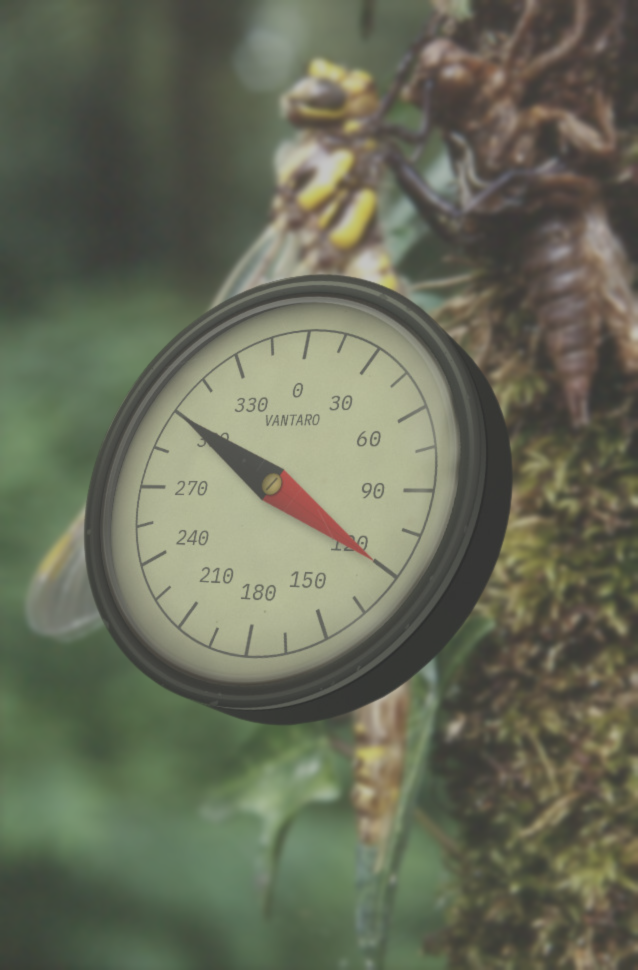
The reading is 120°
